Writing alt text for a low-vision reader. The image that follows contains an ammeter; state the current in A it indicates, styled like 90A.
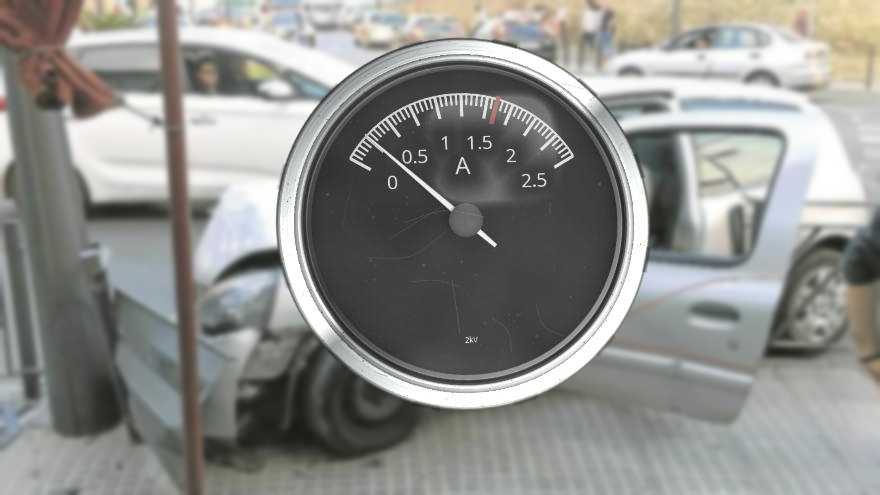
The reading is 0.25A
